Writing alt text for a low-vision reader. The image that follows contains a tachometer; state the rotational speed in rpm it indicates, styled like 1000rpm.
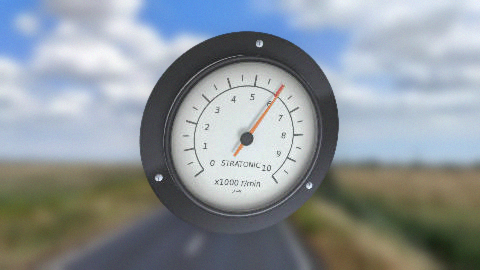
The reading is 6000rpm
